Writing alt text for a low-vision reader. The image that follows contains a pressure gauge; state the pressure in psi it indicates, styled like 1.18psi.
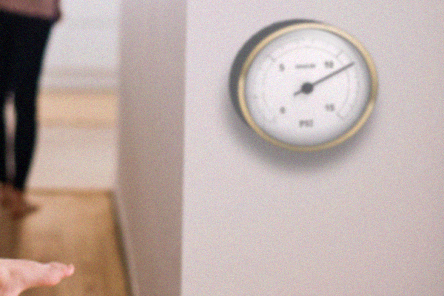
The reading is 11psi
